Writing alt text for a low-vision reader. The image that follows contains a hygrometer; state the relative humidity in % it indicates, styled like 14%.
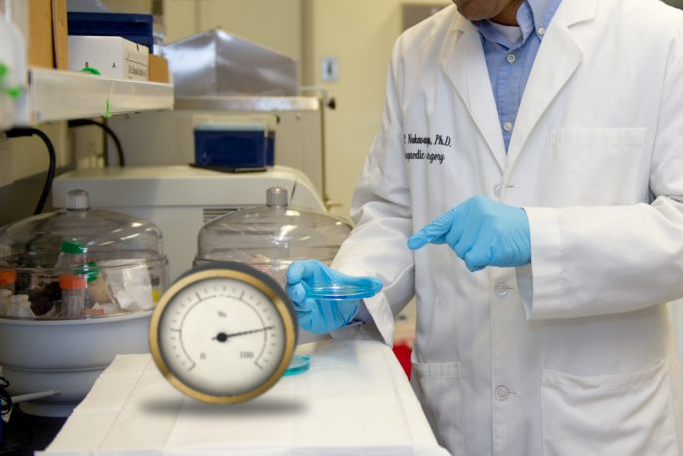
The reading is 80%
